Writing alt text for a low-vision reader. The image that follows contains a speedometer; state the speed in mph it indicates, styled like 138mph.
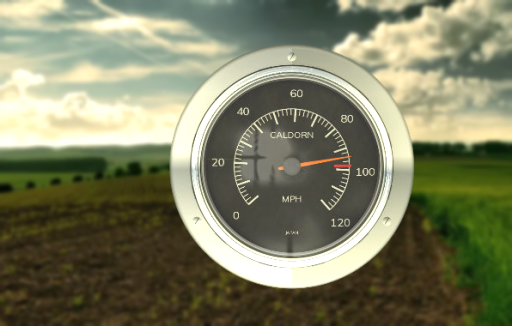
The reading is 94mph
